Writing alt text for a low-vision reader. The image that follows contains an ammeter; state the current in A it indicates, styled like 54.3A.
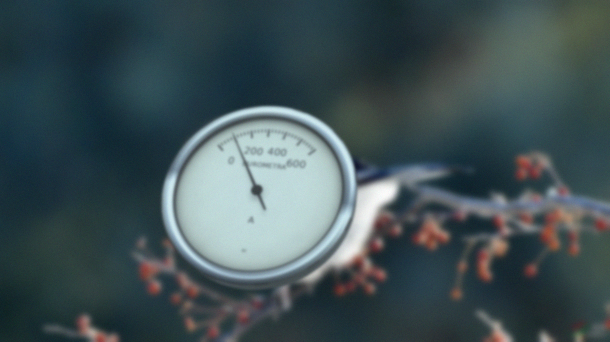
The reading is 100A
